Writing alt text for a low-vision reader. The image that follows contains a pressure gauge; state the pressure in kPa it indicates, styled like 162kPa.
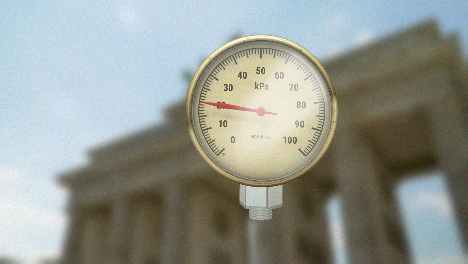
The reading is 20kPa
